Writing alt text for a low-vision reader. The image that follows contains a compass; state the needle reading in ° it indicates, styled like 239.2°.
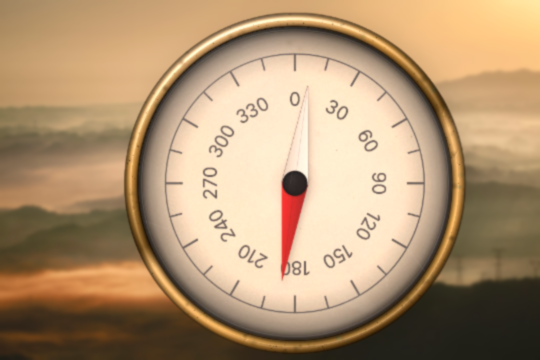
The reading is 187.5°
